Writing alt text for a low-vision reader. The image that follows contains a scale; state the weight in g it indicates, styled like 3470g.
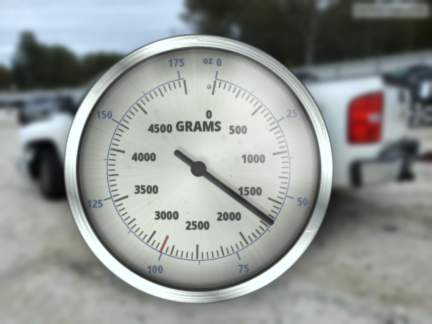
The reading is 1700g
